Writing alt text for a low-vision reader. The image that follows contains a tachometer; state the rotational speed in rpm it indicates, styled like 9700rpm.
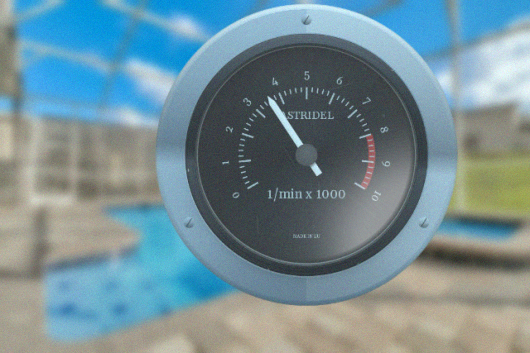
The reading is 3600rpm
